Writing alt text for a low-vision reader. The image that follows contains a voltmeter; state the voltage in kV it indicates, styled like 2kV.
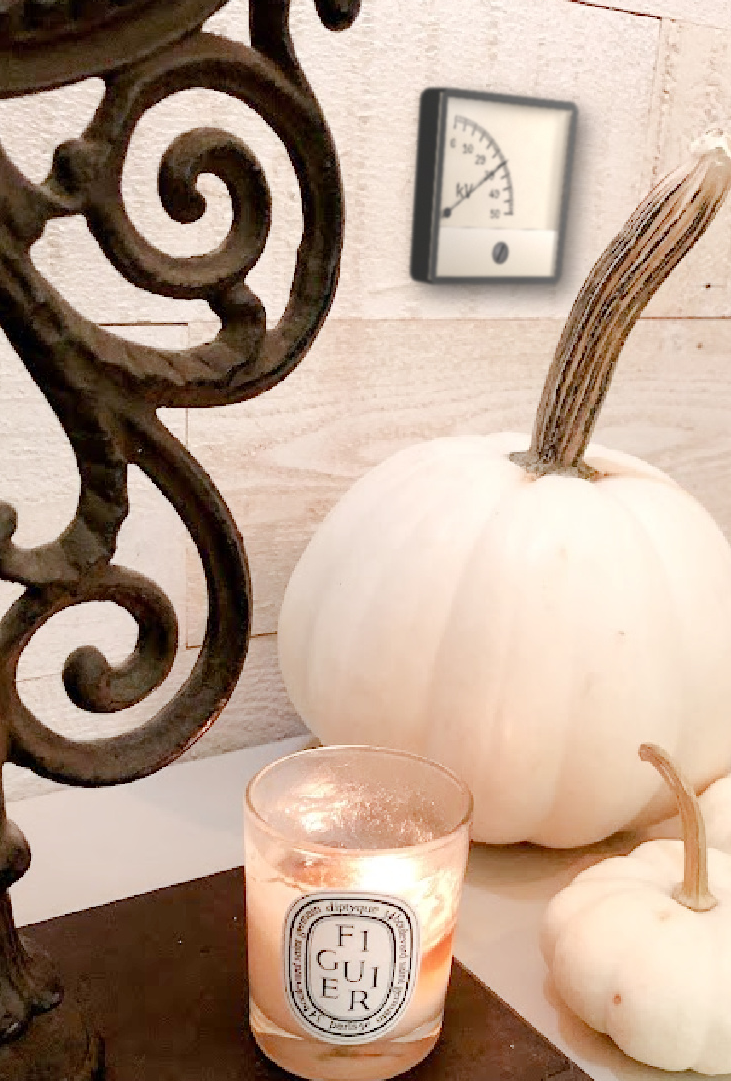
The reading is 30kV
